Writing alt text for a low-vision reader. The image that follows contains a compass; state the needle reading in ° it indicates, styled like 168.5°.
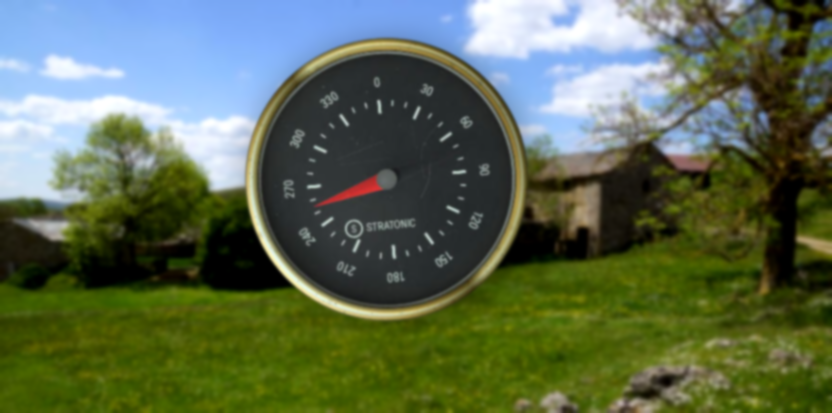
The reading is 255°
